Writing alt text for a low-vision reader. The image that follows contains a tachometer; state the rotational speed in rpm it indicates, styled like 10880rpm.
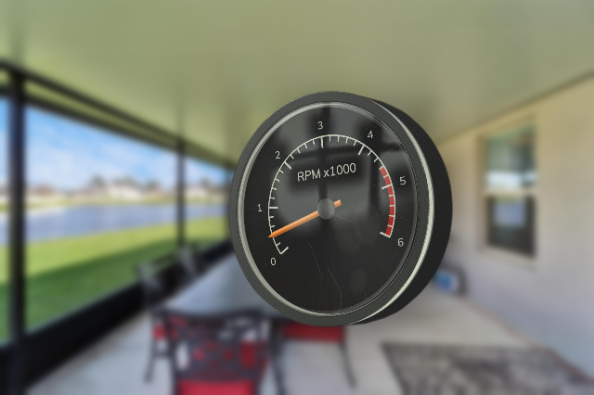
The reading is 400rpm
